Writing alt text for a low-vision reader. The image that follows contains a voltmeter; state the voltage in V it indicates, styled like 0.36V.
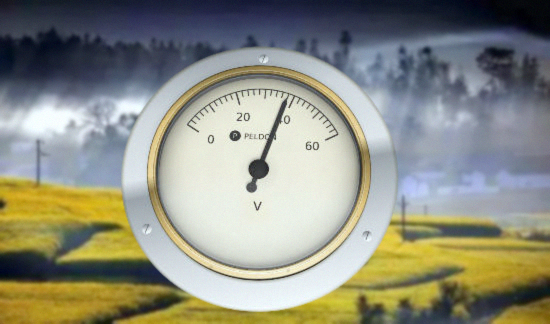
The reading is 38V
